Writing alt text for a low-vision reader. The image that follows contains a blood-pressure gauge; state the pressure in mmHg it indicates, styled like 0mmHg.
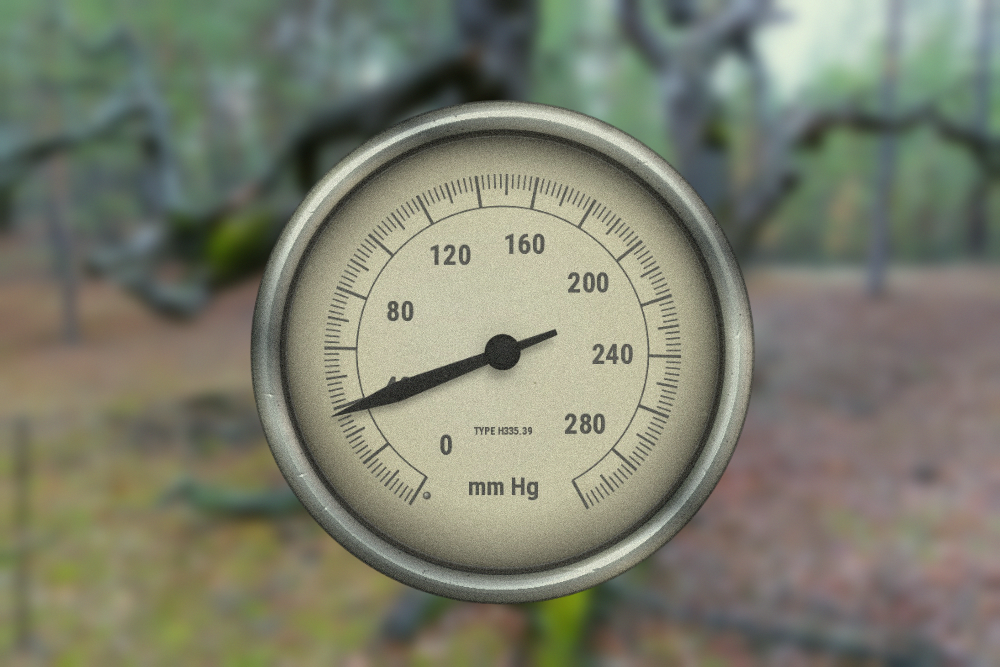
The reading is 38mmHg
